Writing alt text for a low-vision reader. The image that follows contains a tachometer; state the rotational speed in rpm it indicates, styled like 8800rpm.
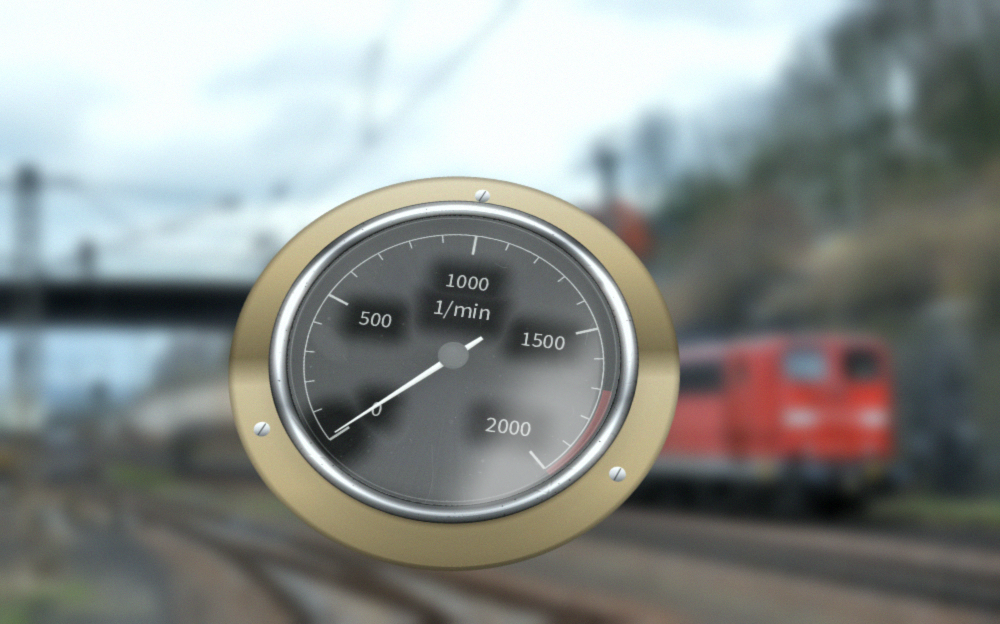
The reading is 0rpm
